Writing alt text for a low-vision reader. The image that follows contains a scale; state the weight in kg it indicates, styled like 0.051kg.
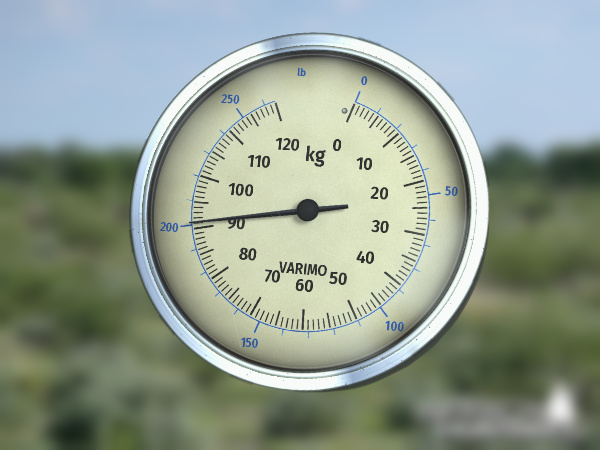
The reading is 91kg
